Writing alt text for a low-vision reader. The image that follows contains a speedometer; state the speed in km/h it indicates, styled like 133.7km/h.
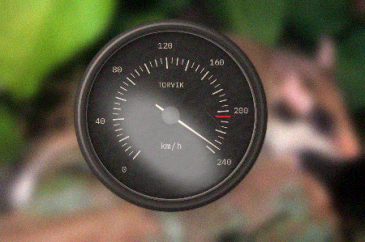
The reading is 235km/h
